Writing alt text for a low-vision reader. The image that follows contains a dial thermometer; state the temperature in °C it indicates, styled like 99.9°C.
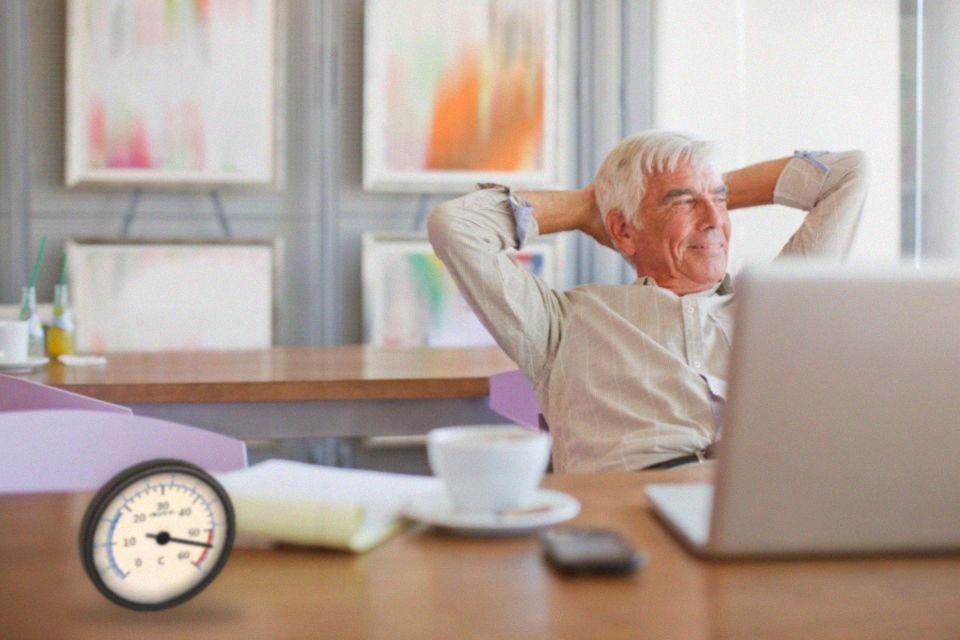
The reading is 54°C
